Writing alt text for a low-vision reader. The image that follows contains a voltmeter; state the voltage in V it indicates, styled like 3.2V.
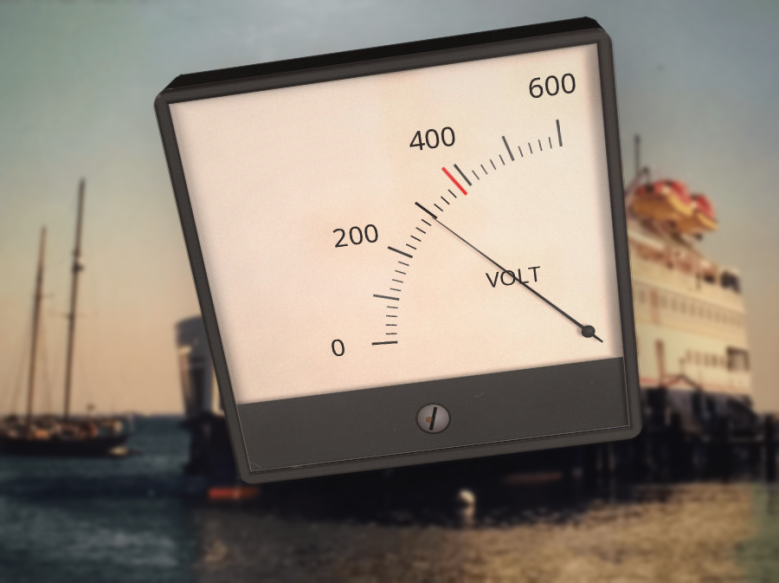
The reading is 300V
